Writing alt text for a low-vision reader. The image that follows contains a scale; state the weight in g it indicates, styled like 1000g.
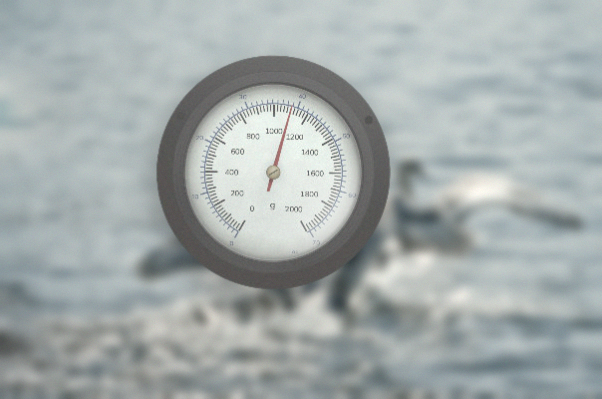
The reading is 1100g
